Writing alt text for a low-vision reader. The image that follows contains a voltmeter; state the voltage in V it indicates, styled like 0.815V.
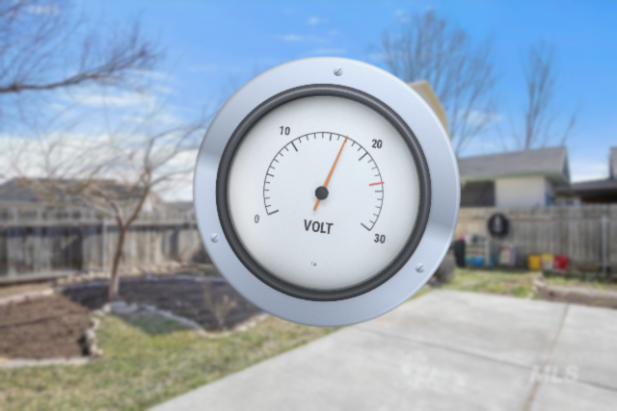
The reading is 17V
